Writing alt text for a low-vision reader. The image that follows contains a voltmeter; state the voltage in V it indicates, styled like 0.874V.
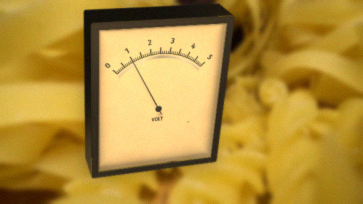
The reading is 1V
